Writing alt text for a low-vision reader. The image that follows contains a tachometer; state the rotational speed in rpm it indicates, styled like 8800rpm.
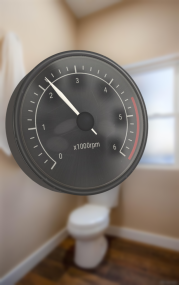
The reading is 2200rpm
